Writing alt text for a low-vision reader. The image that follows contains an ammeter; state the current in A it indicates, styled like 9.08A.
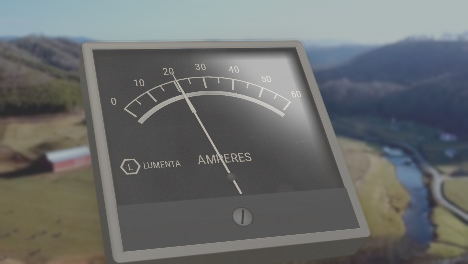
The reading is 20A
